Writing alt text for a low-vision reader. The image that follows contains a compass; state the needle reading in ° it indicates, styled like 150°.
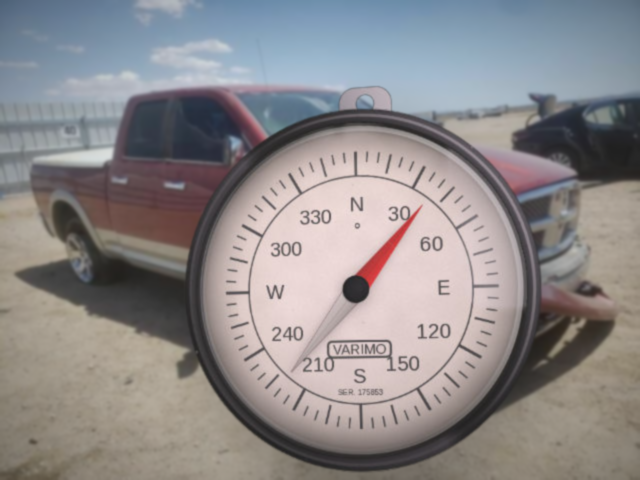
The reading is 40°
